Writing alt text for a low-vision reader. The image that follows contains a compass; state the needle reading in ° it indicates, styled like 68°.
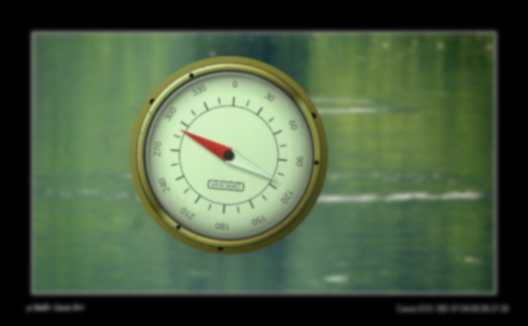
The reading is 292.5°
